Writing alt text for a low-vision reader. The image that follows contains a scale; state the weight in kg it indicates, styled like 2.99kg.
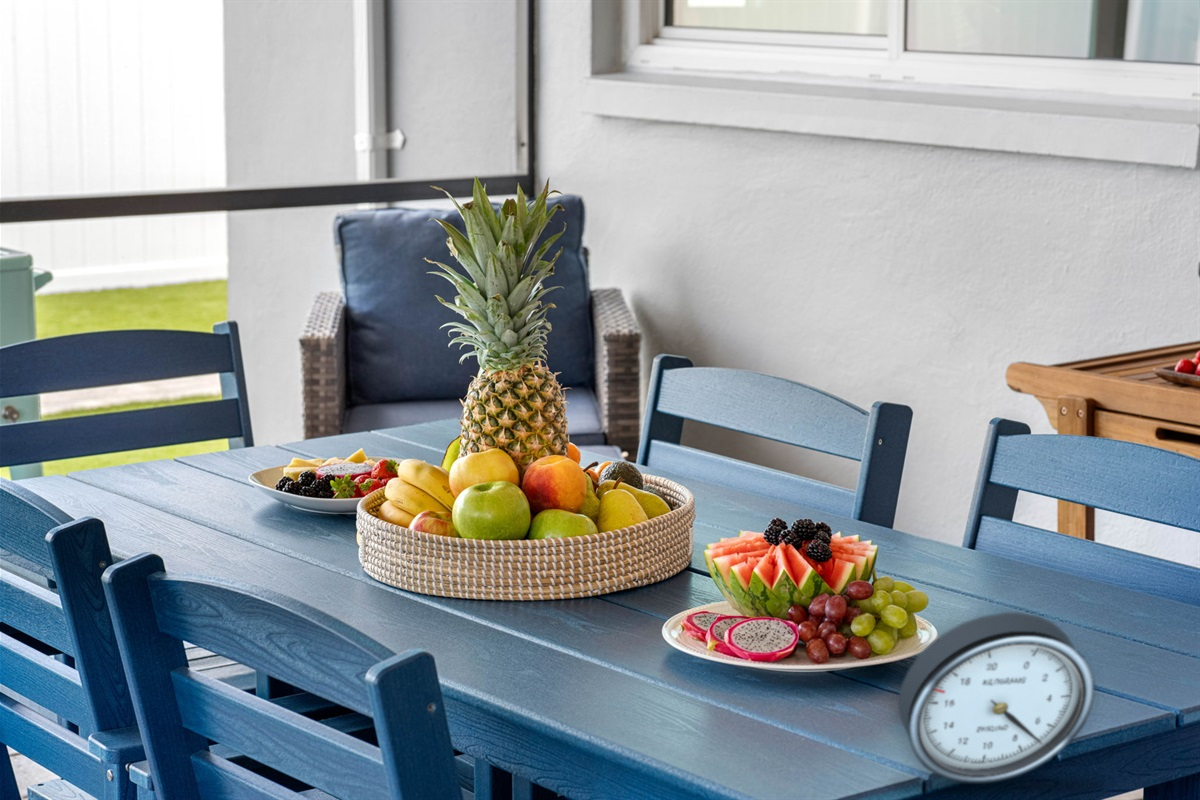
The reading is 7kg
